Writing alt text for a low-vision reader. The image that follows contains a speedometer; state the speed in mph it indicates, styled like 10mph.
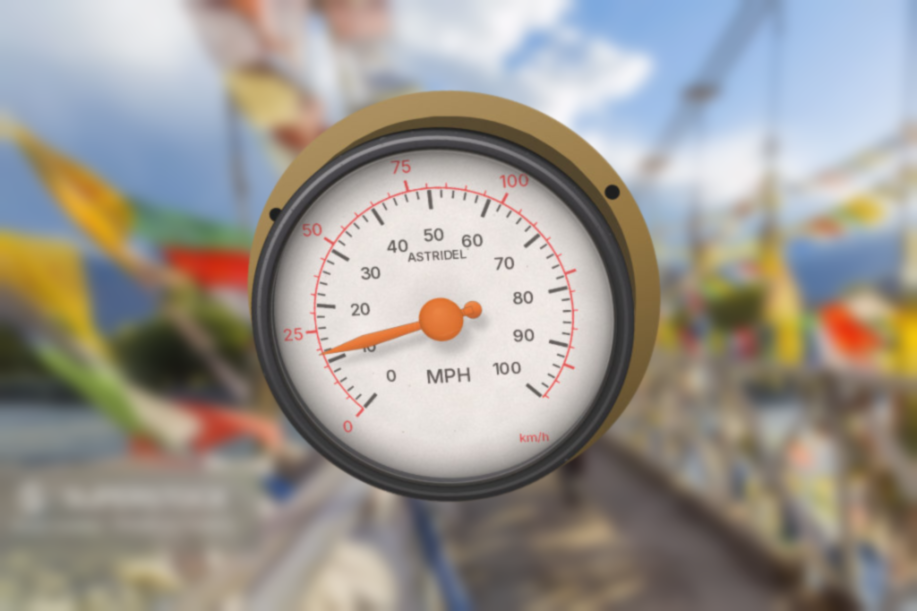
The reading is 12mph
